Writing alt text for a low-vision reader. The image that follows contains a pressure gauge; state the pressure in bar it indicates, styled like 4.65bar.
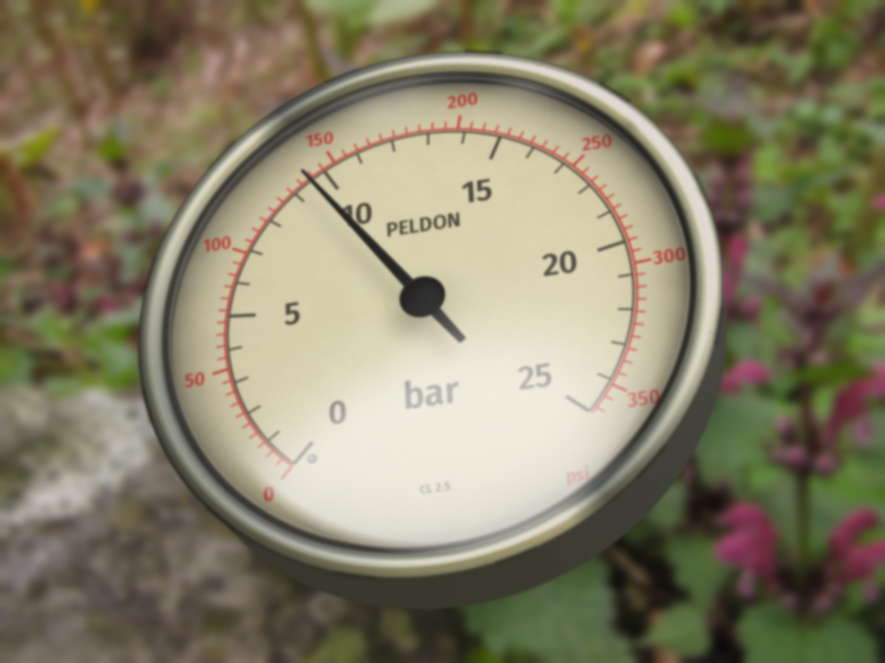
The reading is 9.5bar
